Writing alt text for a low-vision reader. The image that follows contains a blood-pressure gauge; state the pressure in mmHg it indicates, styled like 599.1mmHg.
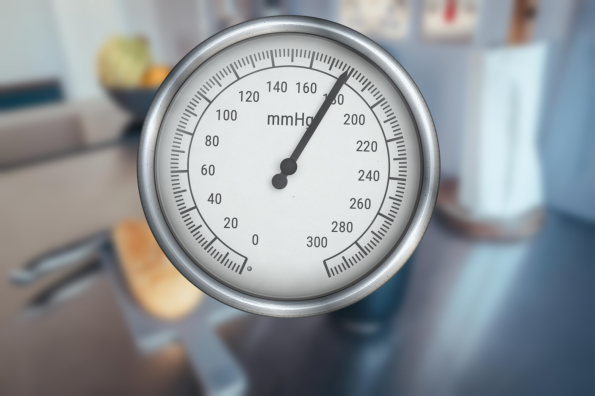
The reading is 178mmHg
